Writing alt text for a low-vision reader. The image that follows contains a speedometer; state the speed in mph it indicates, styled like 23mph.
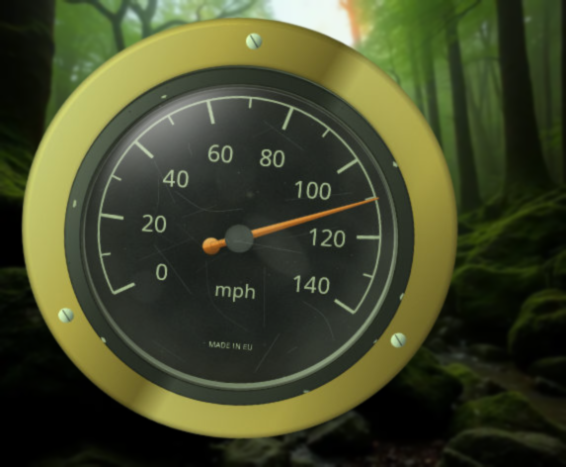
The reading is 110mph
